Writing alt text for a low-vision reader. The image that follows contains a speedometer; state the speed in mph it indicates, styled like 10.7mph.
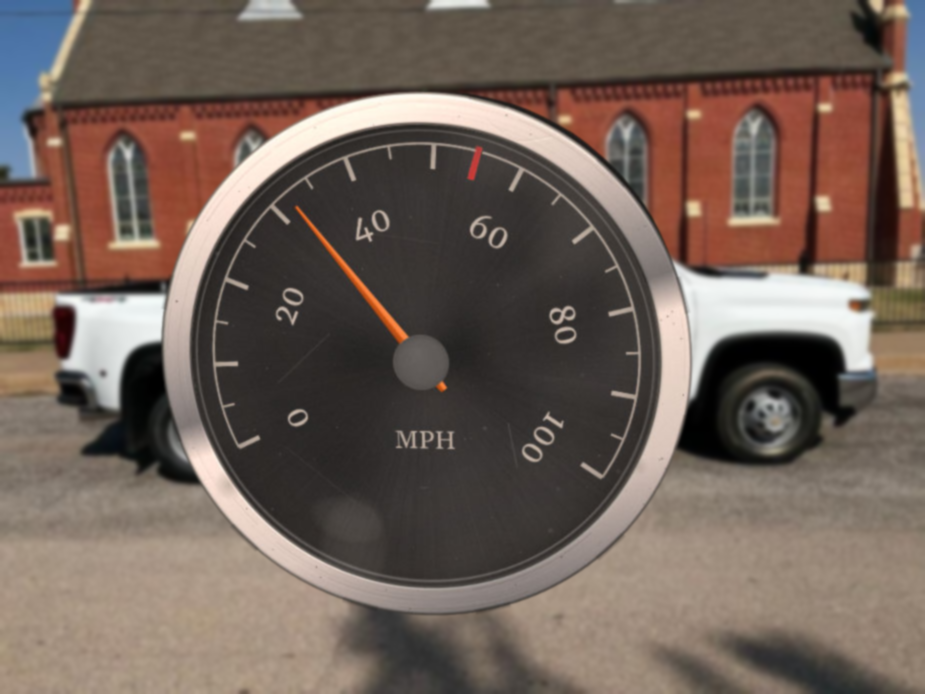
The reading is 32.5mph
